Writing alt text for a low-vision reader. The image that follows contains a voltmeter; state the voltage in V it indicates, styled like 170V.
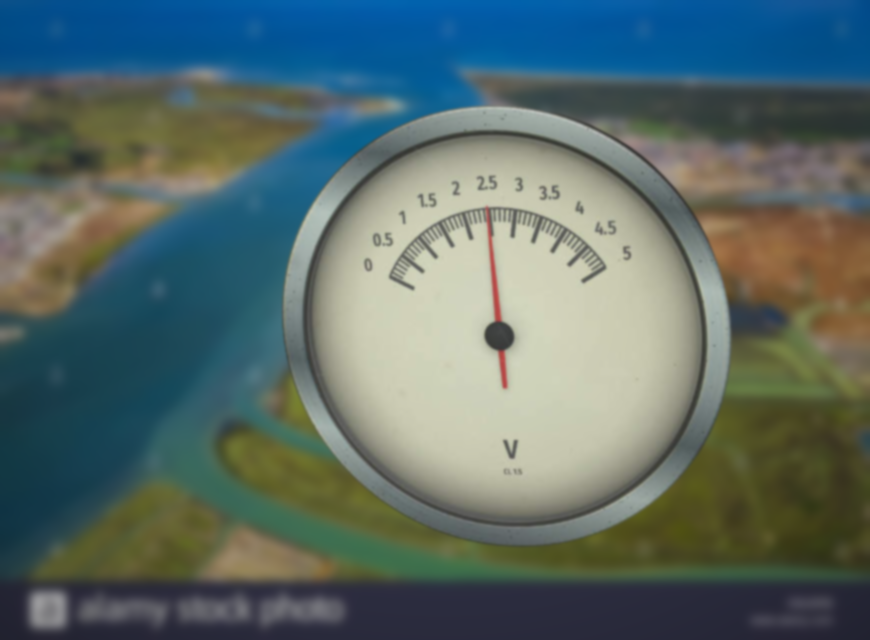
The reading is 2.5V
